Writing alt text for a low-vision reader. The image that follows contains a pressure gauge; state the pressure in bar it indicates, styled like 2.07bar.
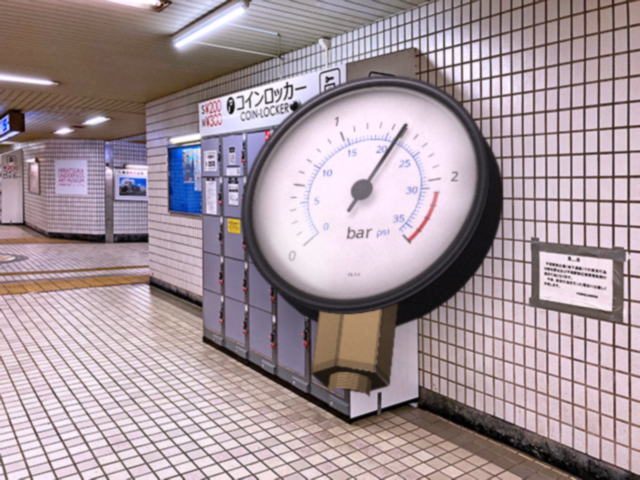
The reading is 1.5bar
